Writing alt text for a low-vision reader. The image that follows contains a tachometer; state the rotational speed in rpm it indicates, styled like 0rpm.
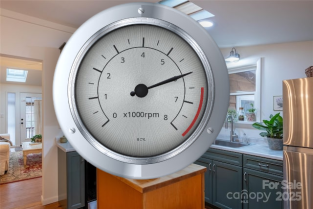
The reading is 6000rpm
